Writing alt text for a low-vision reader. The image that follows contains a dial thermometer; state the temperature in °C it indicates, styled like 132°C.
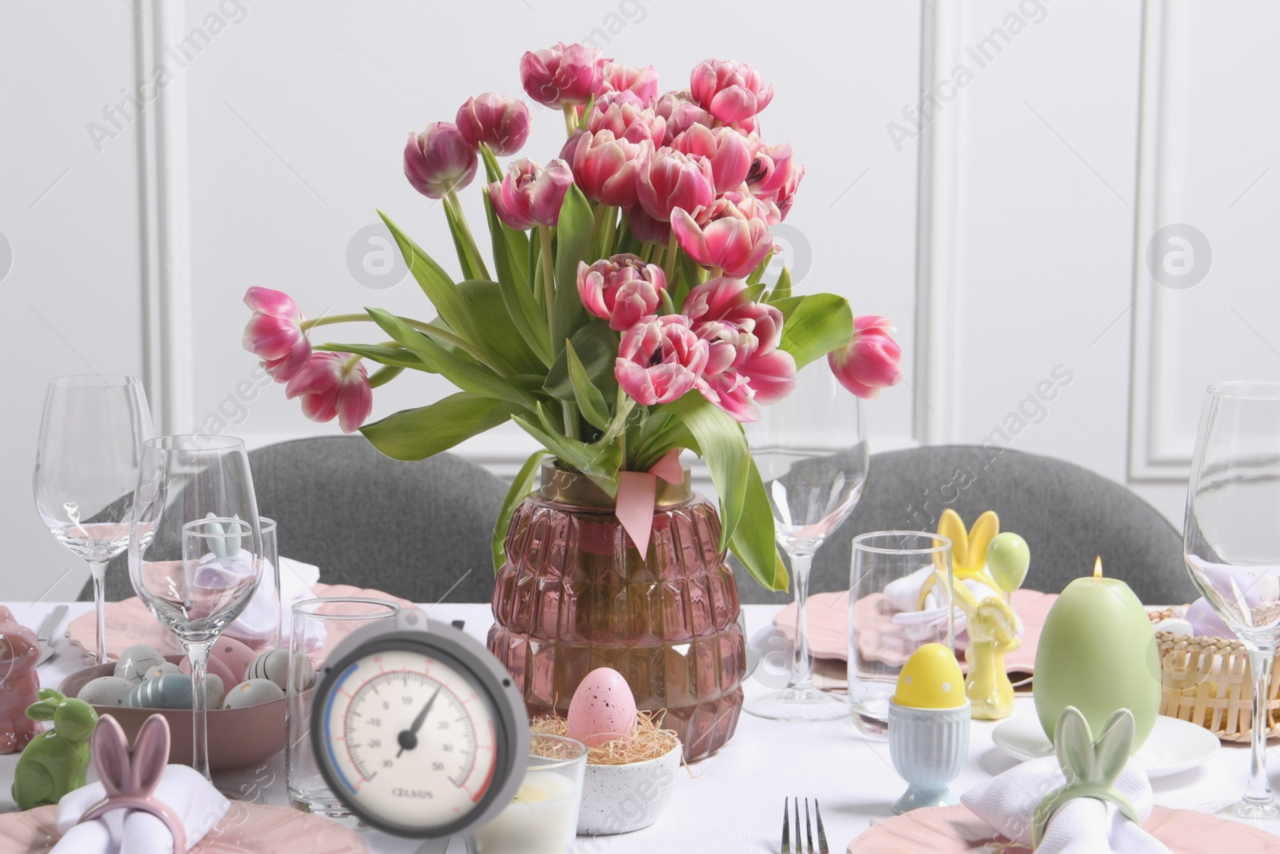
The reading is 20°C
